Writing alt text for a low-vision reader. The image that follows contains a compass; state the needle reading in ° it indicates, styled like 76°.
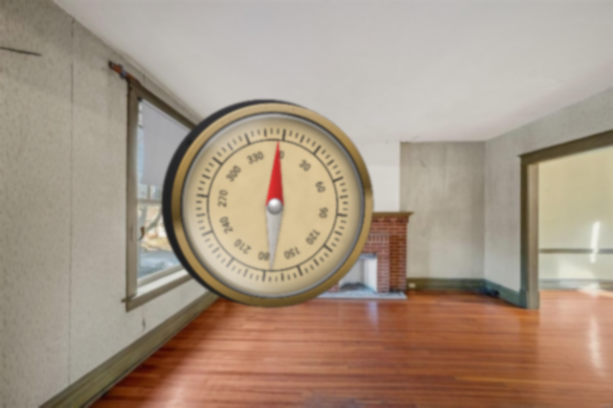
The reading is 355°
